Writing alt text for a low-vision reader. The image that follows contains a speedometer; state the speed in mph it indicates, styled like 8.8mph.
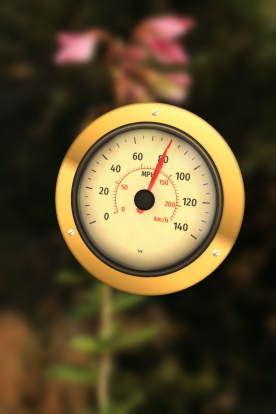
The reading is 80mph
